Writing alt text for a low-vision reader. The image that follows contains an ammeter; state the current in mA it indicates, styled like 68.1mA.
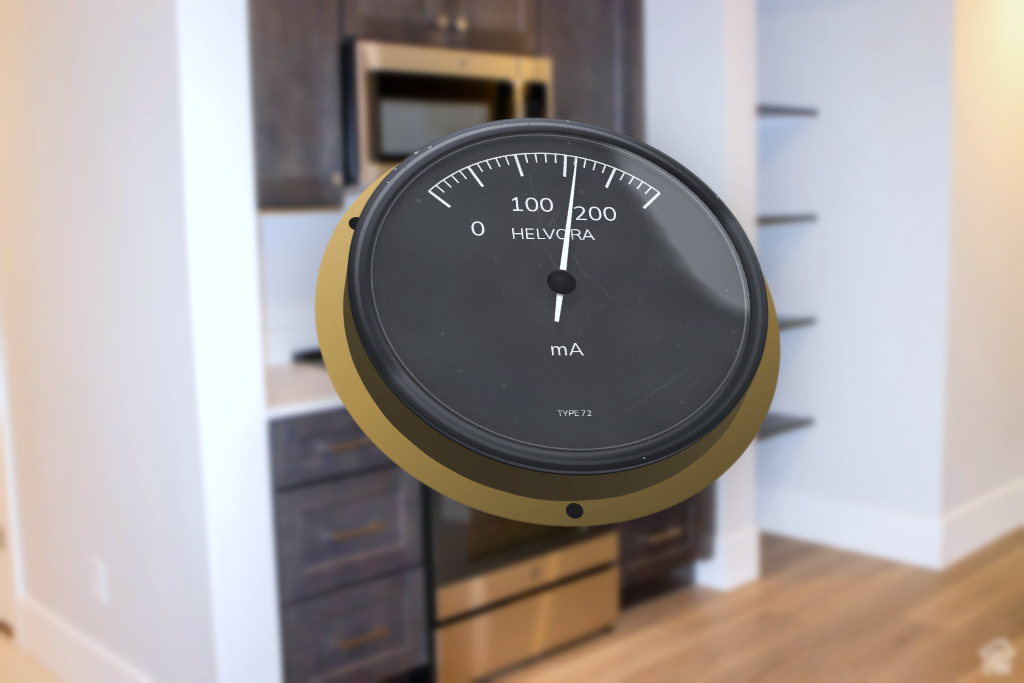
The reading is 160mA
